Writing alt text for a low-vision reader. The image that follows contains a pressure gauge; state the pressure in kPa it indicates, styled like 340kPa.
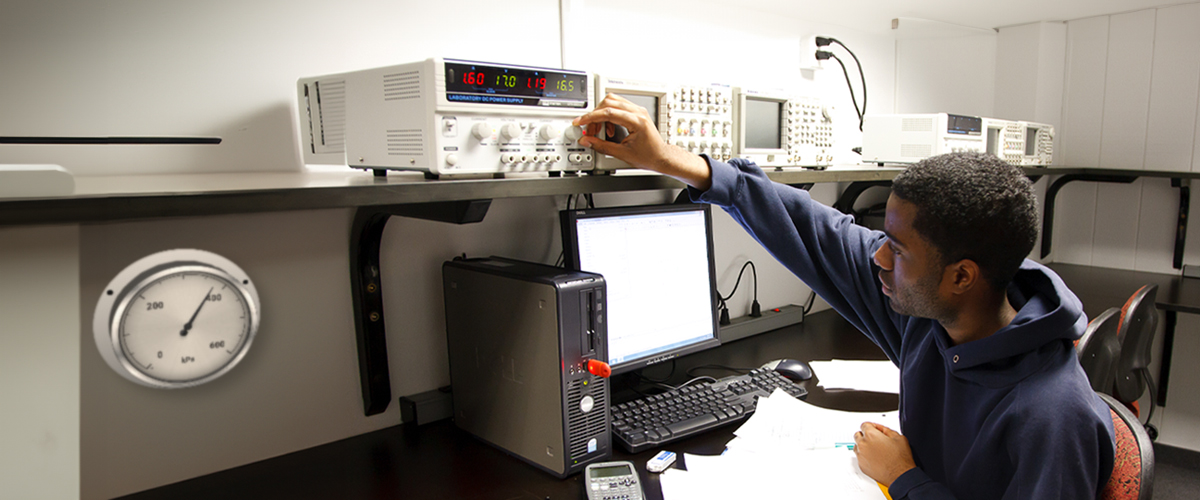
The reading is 375kPa
